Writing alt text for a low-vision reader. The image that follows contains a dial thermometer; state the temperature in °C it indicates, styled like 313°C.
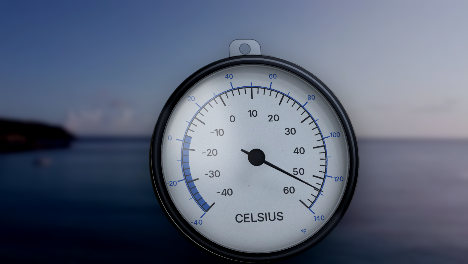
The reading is 54°C
